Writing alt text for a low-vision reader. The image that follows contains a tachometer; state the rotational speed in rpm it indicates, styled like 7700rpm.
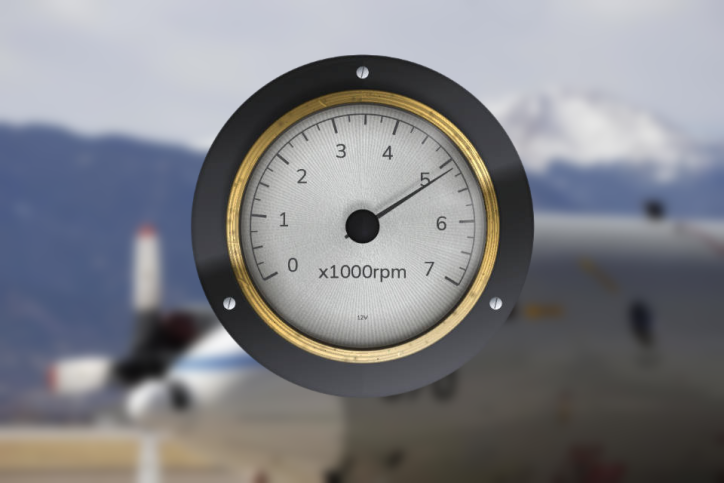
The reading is 5125rpm
